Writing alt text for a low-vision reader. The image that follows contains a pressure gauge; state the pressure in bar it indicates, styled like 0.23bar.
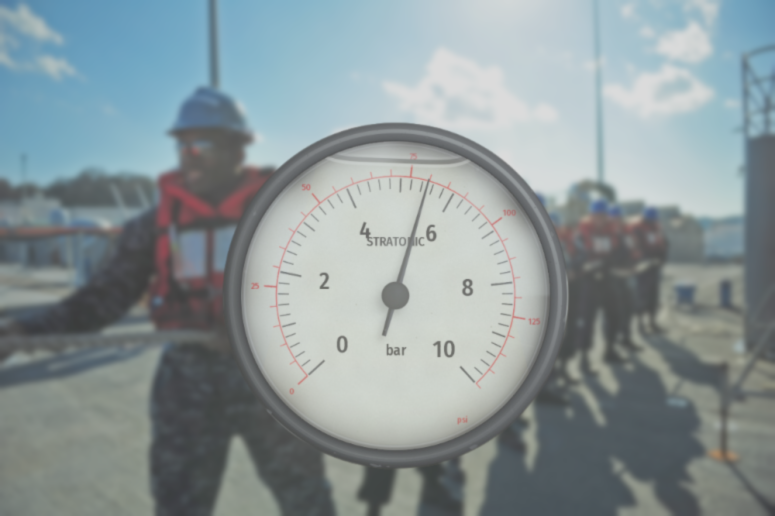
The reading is 5.5bar
